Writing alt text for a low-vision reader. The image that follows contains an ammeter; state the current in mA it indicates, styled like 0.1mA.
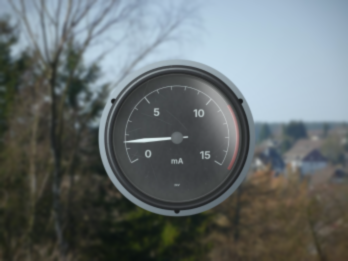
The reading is 1.5mA
